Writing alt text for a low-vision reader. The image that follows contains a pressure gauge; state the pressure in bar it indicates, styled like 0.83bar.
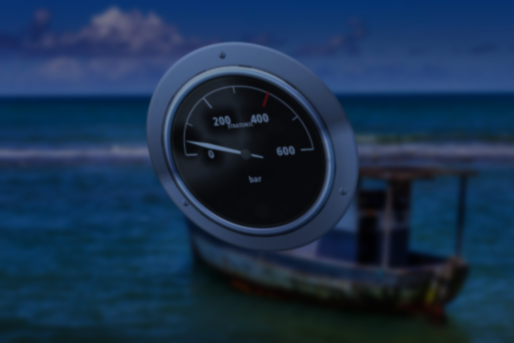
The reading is 50bar
